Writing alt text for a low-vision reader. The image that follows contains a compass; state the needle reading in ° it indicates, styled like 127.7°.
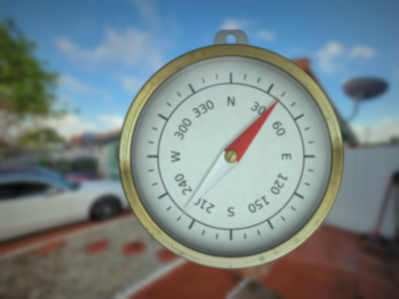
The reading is 40°
